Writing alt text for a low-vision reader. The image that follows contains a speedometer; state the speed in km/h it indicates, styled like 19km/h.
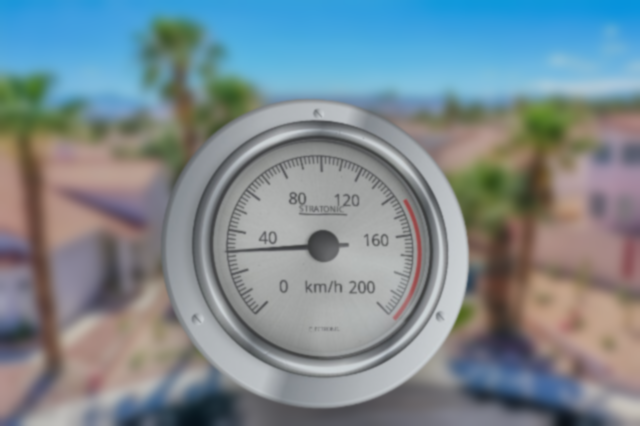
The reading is 30km/h
